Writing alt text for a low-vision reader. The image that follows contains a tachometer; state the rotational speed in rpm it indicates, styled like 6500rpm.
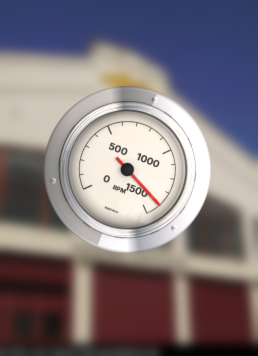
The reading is 1400rpm
